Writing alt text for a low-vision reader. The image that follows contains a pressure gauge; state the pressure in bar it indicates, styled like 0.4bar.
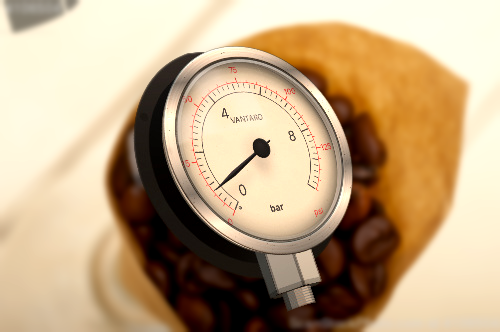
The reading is 0.8bar
